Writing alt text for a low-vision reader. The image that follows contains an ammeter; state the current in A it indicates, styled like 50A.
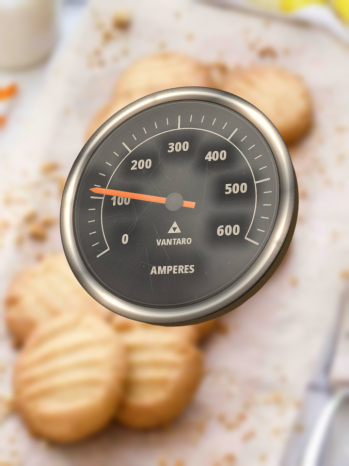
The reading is 110A
